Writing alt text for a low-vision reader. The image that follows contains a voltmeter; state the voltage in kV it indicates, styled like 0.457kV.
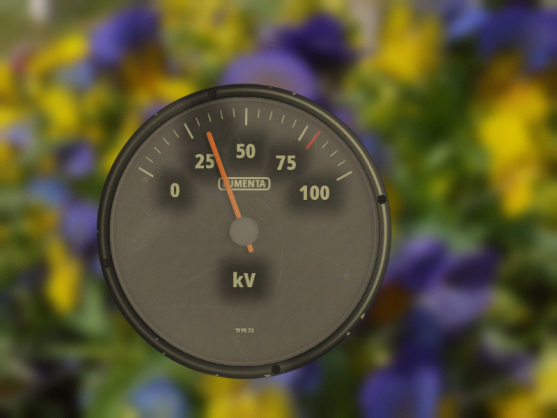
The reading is 32.5kV
